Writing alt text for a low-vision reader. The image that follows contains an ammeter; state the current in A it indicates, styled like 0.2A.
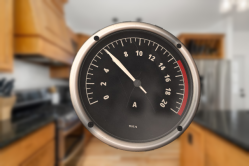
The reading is 6A
